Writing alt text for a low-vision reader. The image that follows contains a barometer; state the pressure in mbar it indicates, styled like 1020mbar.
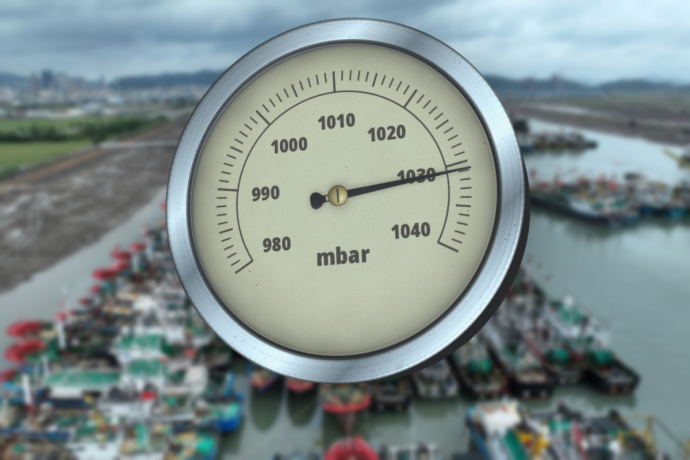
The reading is 1031mbar
